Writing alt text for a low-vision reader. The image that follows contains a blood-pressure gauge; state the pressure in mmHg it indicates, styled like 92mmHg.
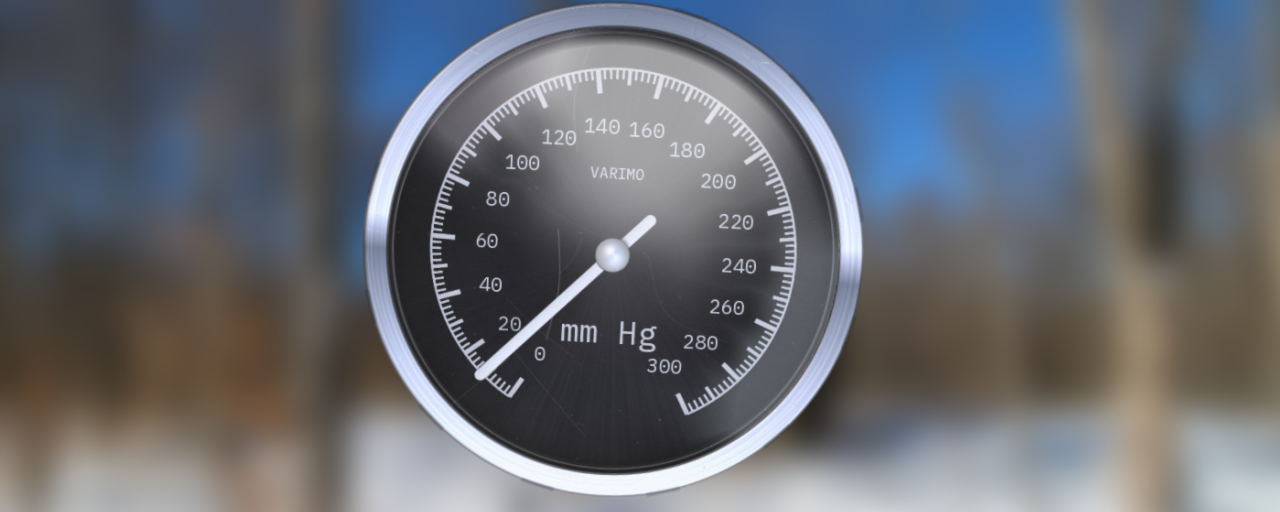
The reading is 12mmHg
